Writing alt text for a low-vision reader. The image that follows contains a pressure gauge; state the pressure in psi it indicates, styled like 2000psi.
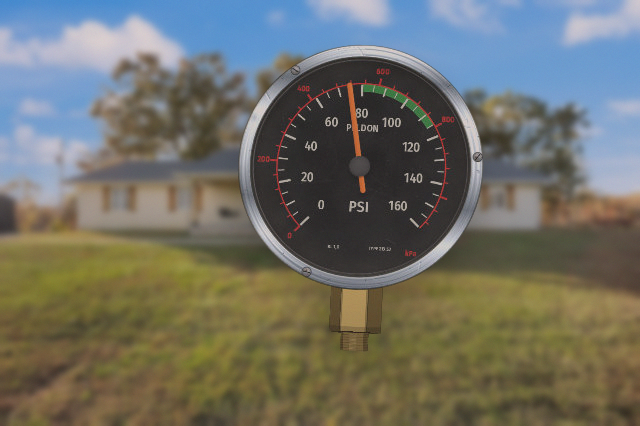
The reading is 75psi
